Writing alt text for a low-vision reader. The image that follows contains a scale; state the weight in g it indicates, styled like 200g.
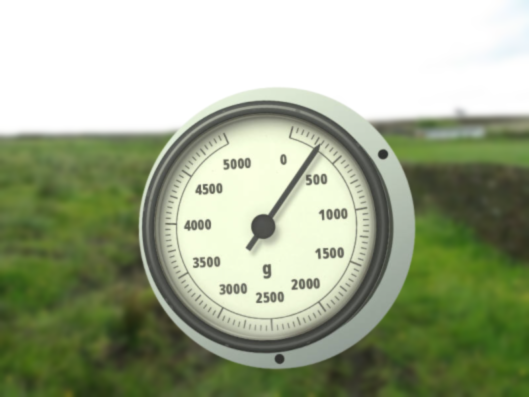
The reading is 300g
